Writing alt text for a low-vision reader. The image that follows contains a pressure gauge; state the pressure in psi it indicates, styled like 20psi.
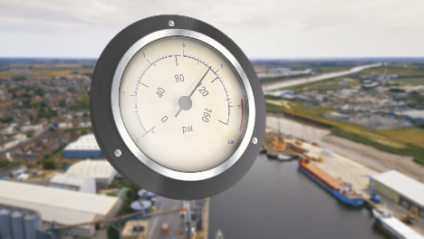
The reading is 110psi
